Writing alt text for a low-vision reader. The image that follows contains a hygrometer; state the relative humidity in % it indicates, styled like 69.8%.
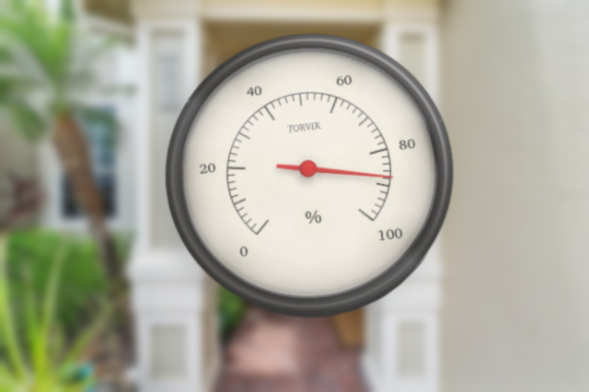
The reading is 88%
